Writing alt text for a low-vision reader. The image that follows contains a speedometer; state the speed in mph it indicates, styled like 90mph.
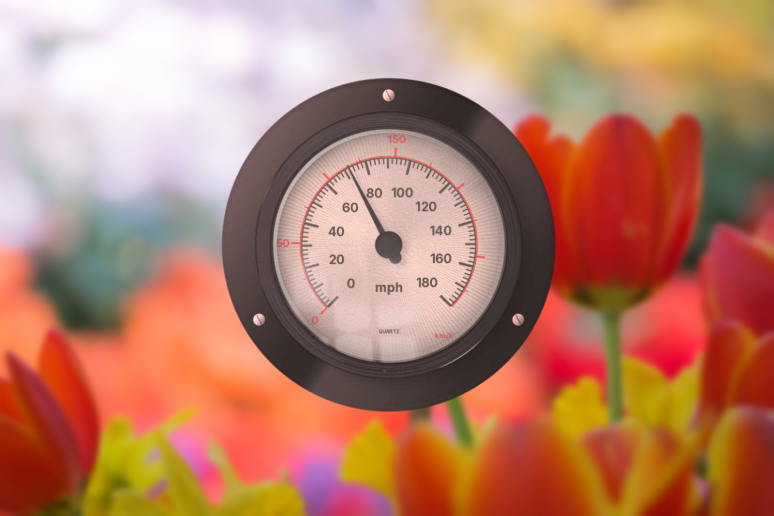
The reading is 72mph
